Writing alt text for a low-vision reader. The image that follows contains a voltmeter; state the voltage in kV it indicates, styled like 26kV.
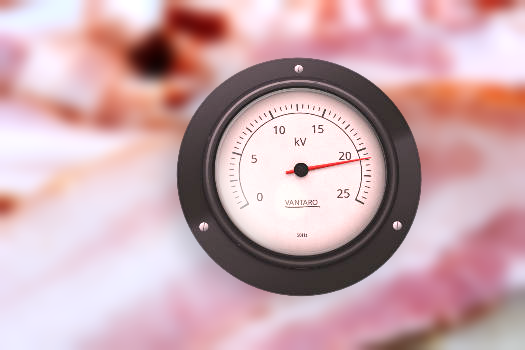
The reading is 21kV
